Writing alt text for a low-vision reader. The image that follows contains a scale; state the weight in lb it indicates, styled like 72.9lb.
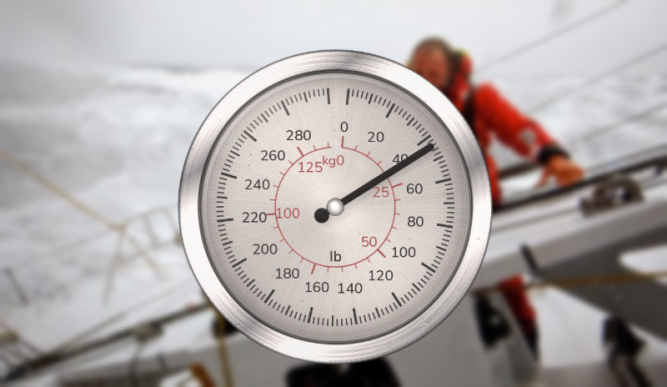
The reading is 44lb
